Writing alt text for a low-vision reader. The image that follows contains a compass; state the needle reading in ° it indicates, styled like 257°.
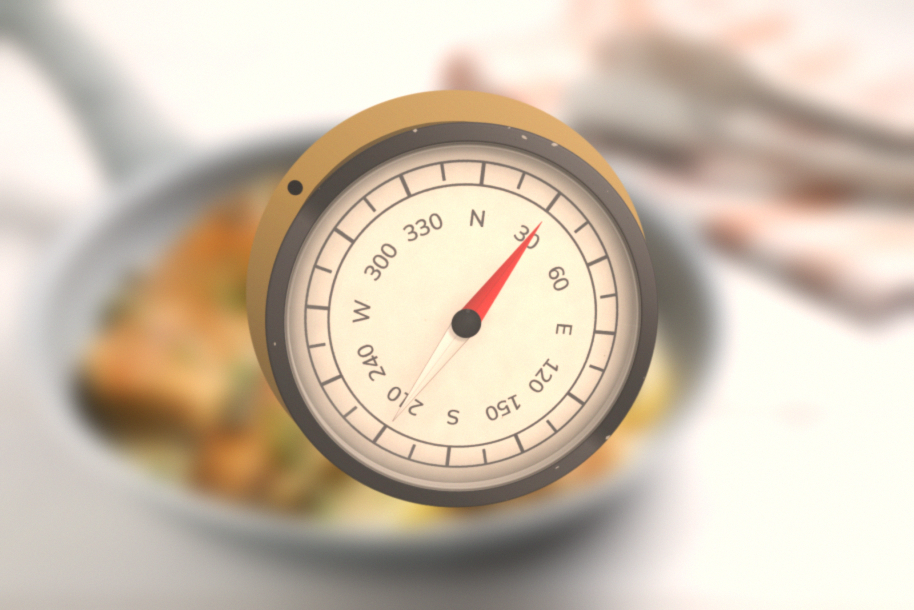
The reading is 30°
